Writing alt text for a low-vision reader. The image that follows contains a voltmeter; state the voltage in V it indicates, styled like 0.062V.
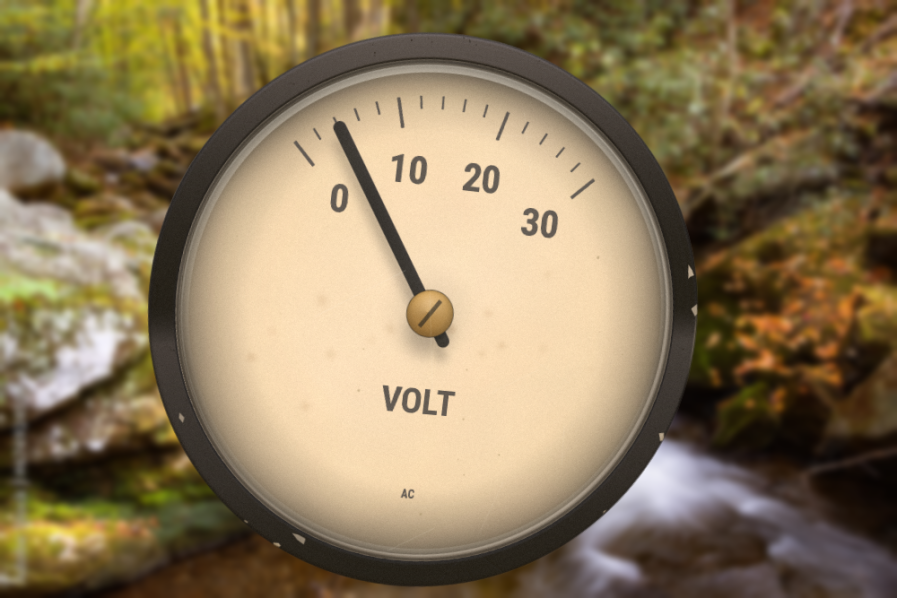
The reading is 4V
